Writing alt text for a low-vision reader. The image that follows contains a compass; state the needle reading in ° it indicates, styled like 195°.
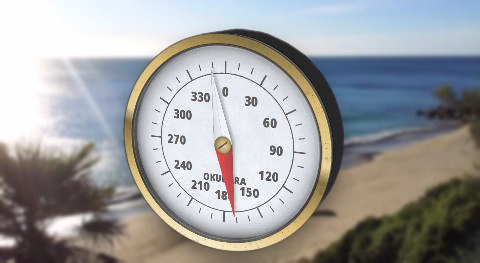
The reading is 170°
